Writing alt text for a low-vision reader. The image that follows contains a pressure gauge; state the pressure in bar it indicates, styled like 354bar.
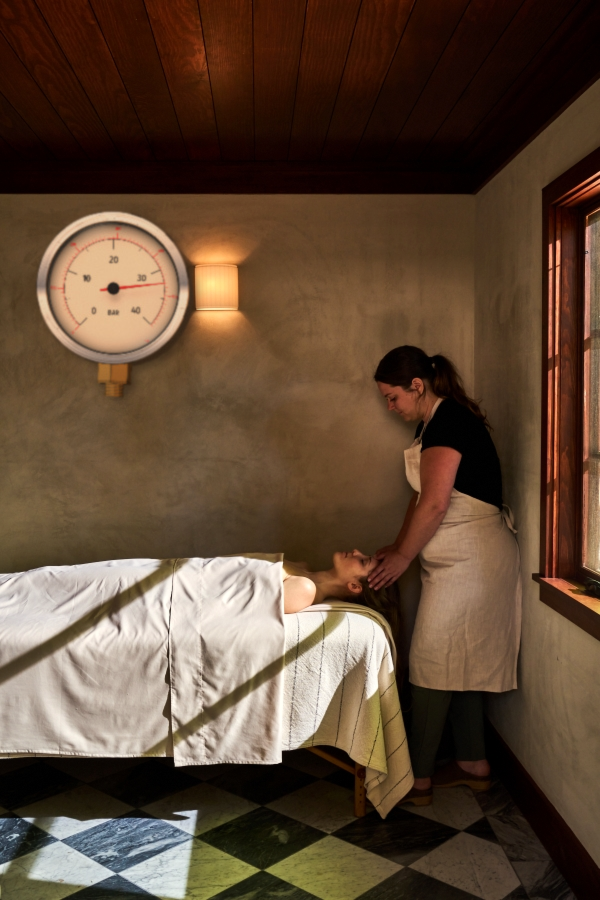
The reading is 32.5bar
